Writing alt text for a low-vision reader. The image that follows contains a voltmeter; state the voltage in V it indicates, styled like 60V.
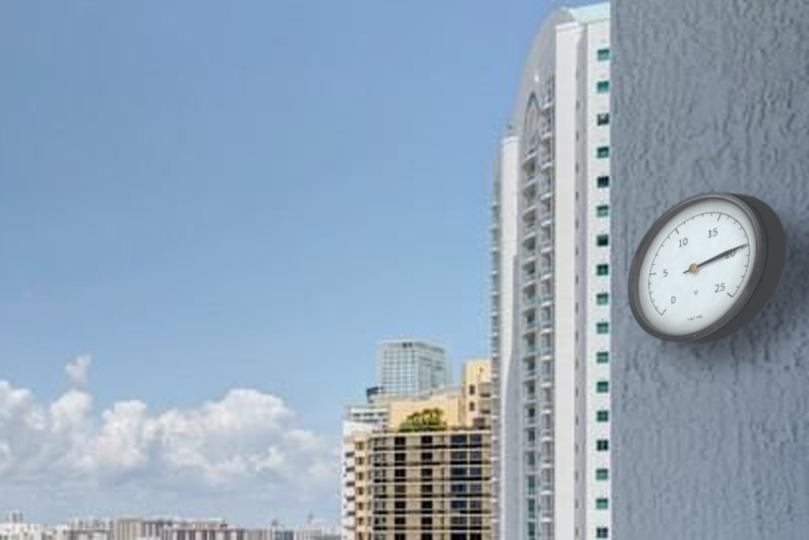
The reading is 20V
